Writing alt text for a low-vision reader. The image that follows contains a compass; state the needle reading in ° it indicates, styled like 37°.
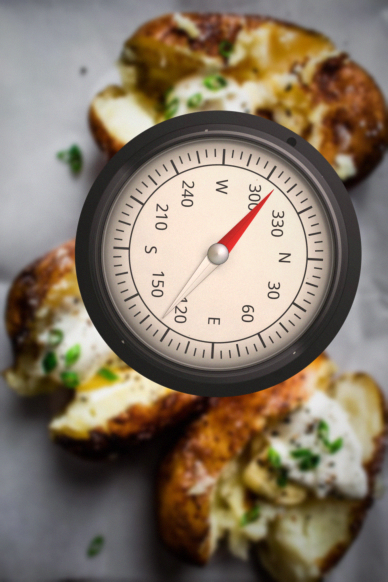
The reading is 307.5°
